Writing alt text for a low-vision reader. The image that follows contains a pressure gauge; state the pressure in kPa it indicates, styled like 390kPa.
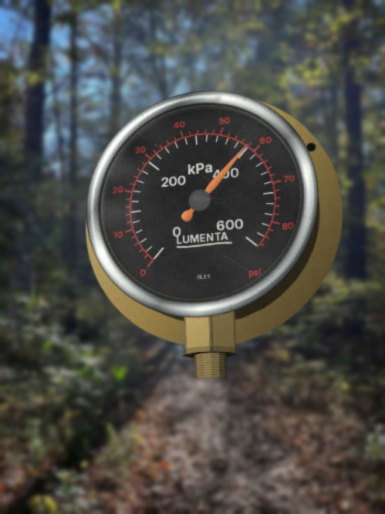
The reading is 400kPa
